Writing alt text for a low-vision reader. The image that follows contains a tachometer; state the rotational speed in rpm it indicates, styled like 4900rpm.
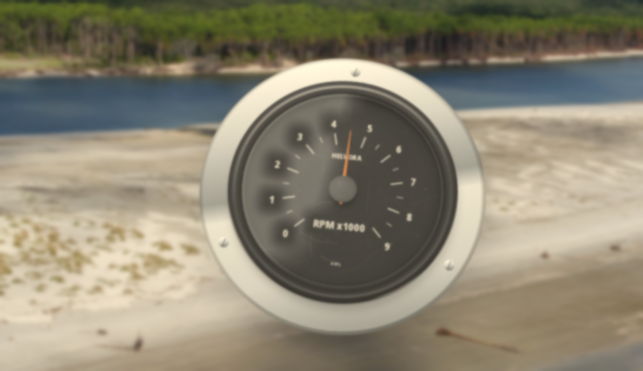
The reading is 4500rpm
